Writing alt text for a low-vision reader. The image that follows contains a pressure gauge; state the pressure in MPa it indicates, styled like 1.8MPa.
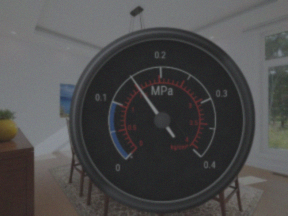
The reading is 0.15MPa
